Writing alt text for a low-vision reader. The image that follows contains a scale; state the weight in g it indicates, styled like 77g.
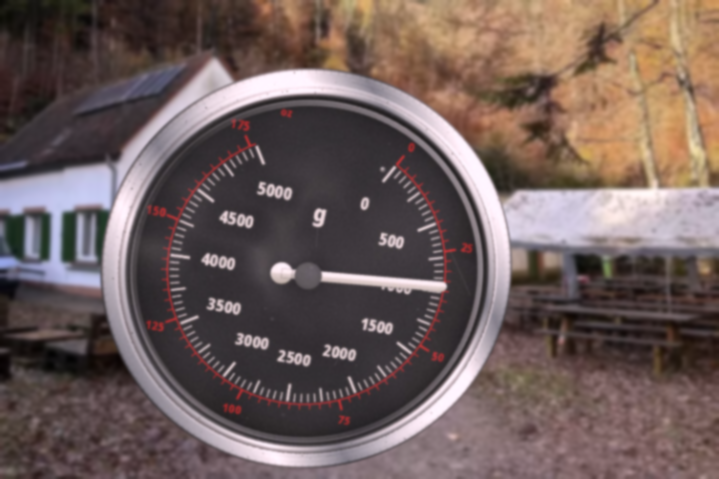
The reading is 950g
